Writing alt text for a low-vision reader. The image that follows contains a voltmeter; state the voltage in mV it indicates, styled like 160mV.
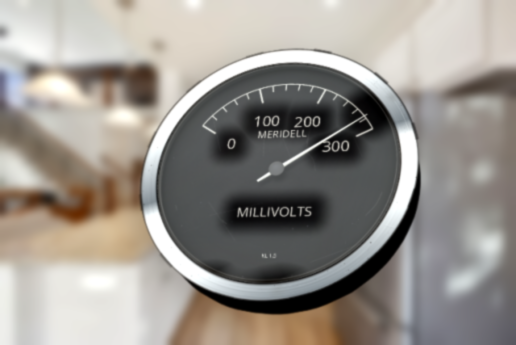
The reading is 280mV
